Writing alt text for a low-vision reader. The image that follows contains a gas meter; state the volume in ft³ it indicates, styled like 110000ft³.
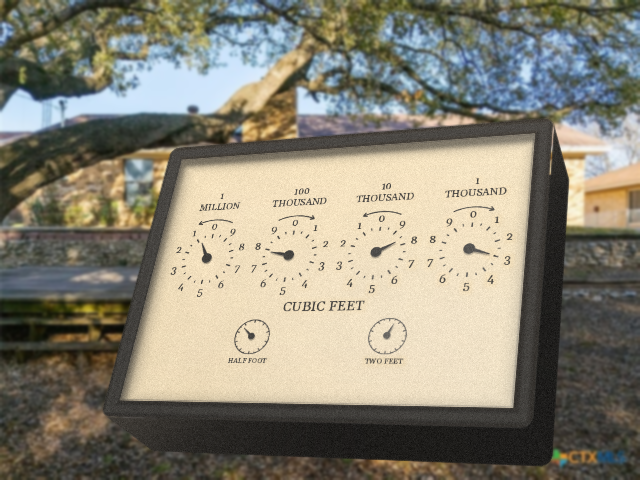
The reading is 78300ft³
